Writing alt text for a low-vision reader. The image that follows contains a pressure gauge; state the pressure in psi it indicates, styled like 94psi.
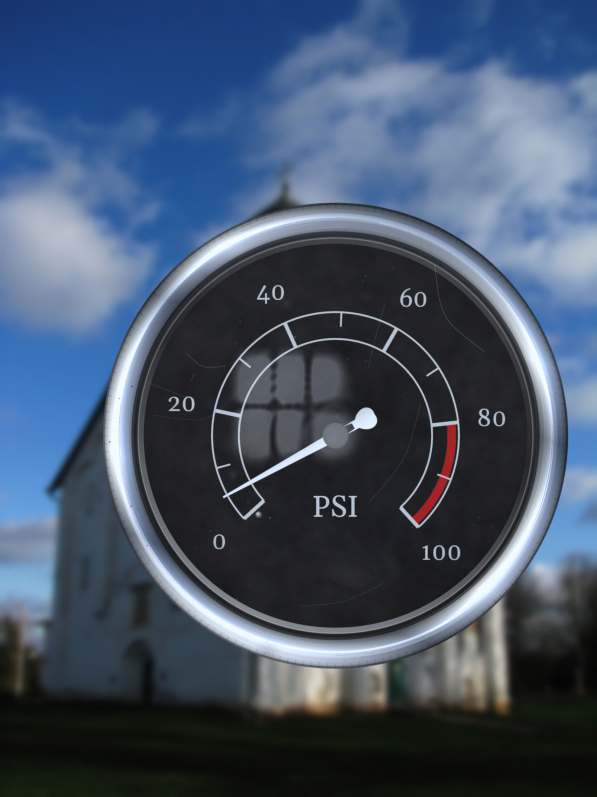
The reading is 5psi
